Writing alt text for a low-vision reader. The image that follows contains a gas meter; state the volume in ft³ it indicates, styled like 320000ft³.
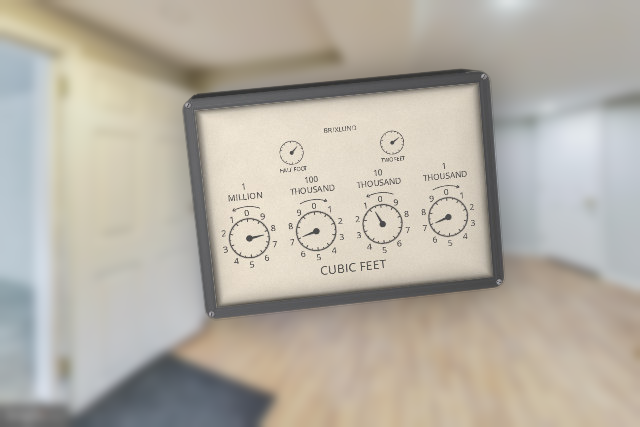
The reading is 770700ft³
